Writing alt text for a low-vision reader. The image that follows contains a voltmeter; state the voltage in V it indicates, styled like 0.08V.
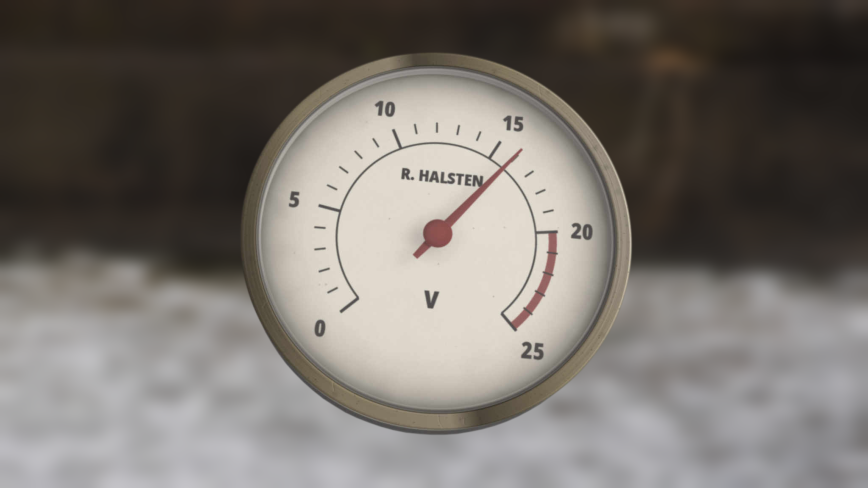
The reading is 16V
